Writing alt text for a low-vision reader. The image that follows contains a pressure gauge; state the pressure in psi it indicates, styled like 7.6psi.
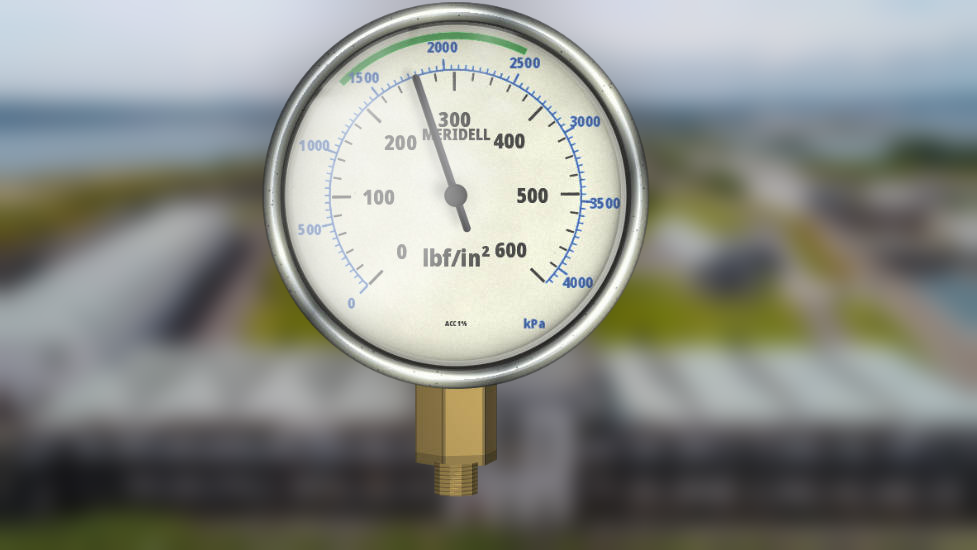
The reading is 260psi
